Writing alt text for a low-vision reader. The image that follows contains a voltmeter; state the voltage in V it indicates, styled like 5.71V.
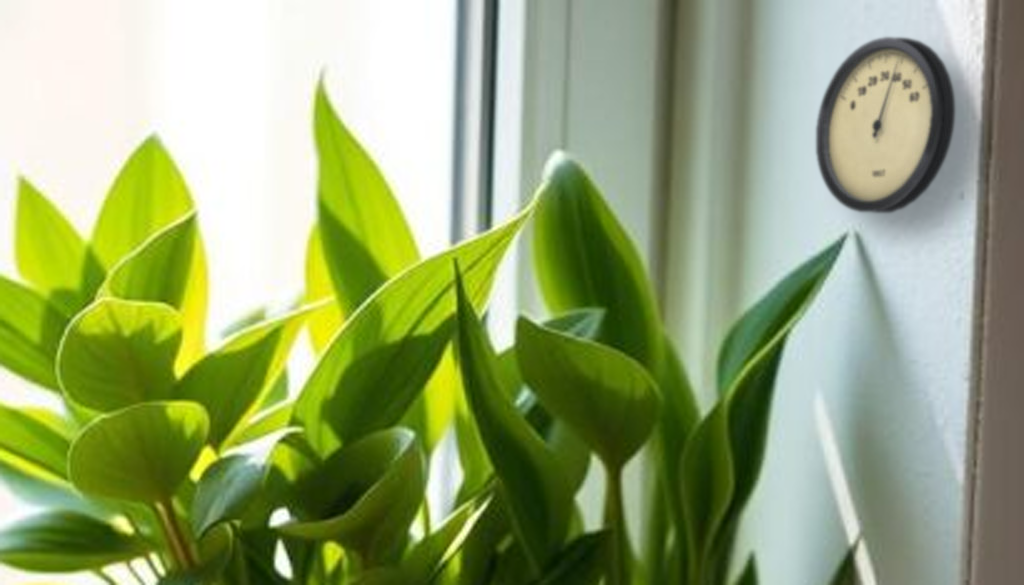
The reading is 40V
